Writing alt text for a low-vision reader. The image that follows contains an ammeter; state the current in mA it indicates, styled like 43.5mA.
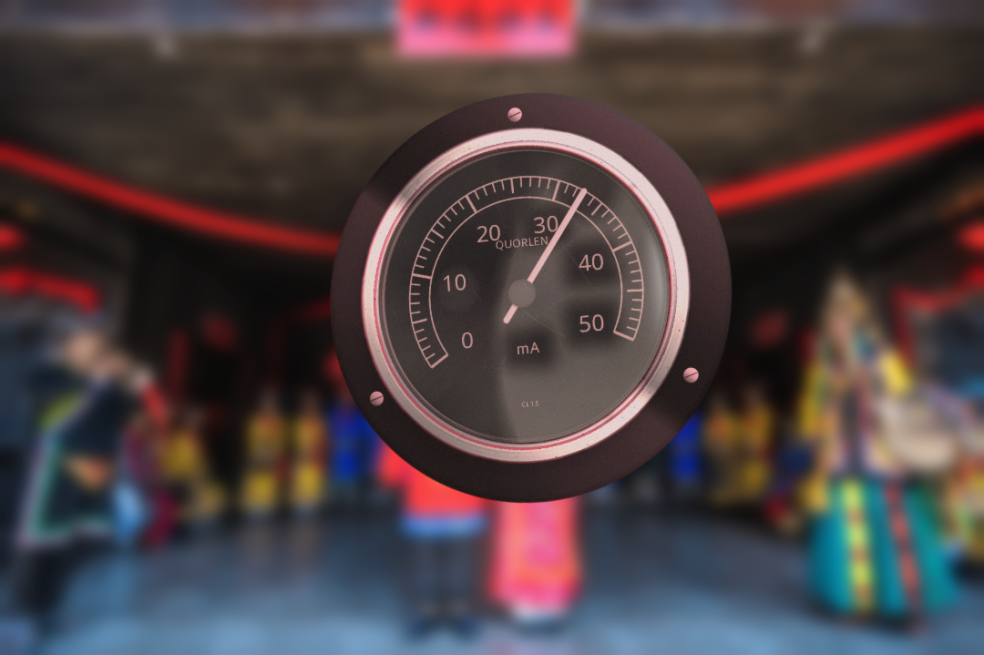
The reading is 33mA
